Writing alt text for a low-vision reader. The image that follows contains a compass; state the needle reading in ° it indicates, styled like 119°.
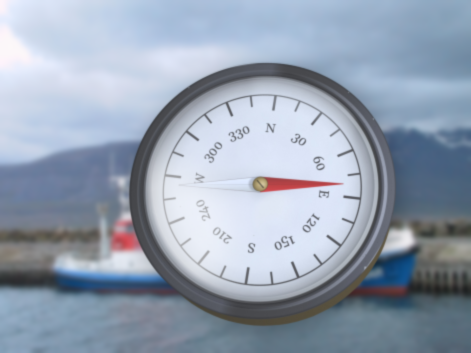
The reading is 82.5°
